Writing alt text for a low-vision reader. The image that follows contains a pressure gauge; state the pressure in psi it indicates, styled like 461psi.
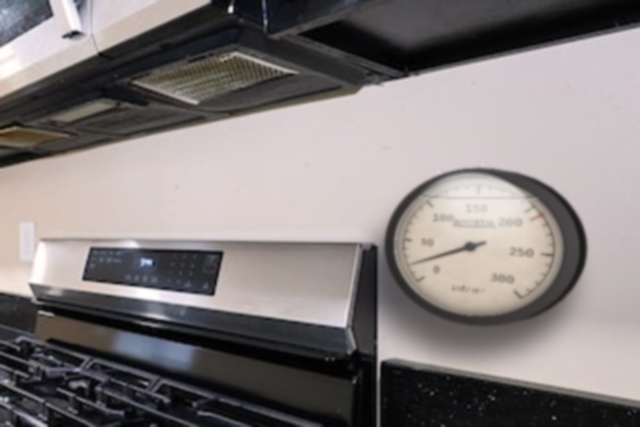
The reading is 20psi
